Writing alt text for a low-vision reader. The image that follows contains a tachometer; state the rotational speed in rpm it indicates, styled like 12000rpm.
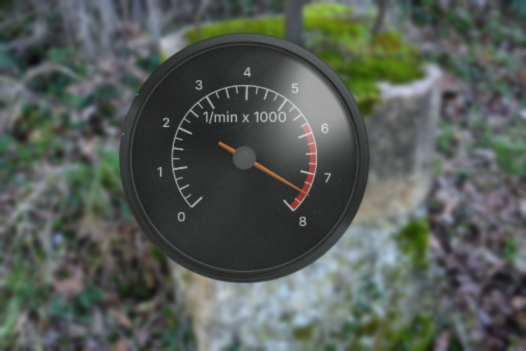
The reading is 7500rpm
